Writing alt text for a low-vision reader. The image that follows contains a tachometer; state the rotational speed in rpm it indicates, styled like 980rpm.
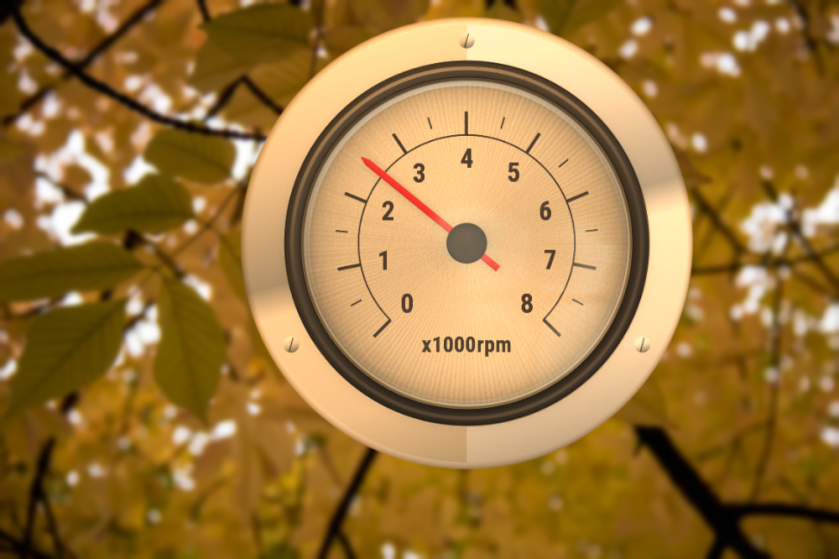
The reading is 2500rpm
